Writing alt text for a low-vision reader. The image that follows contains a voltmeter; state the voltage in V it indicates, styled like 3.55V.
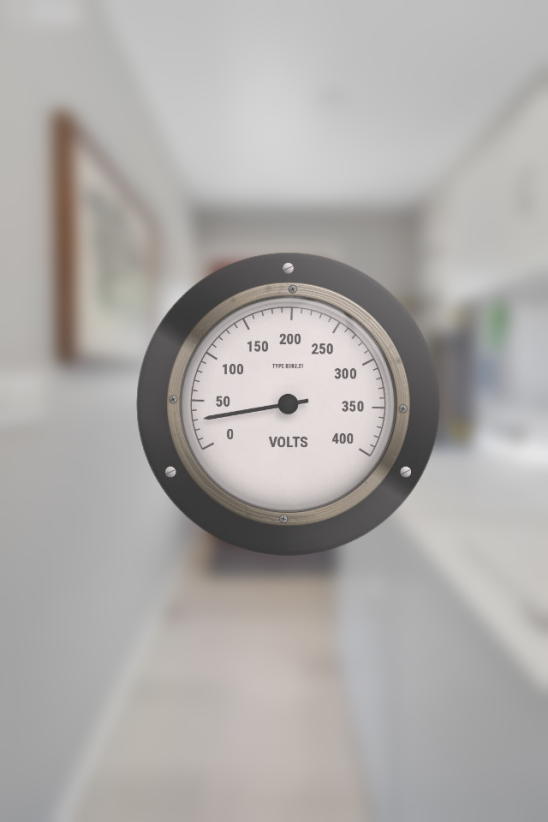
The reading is 30V
